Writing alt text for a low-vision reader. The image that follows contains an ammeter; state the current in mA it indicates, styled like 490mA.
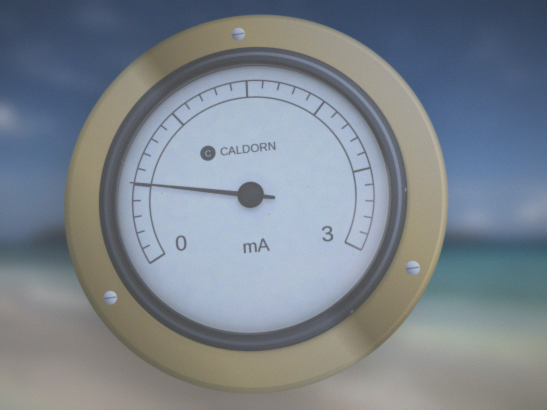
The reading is 0.5mA
